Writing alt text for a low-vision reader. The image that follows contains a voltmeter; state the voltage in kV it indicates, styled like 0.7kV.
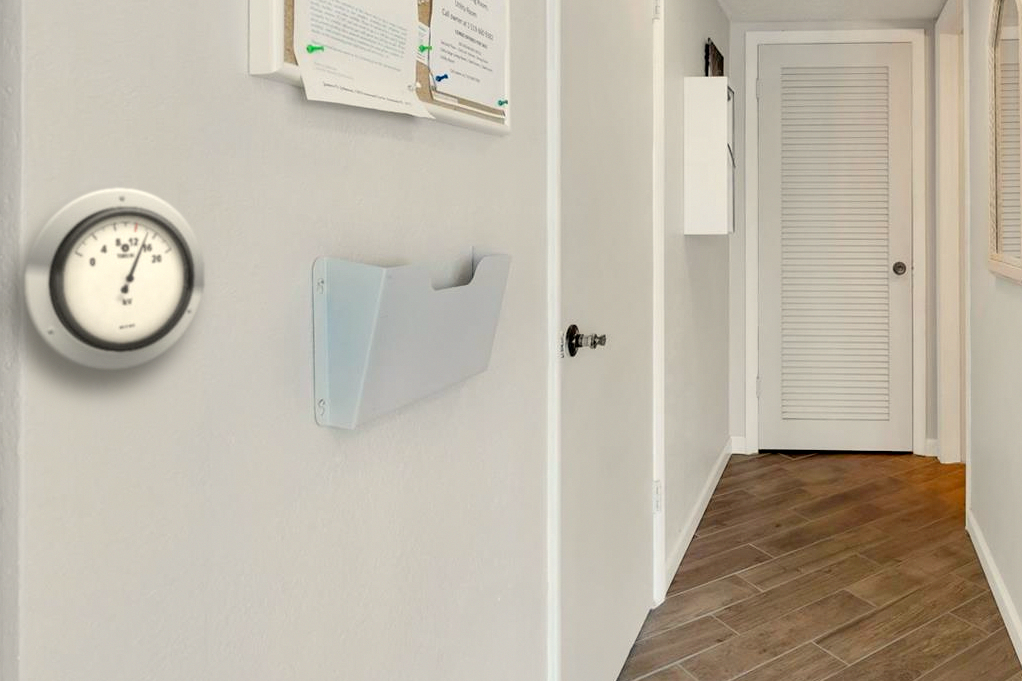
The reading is 14kV
